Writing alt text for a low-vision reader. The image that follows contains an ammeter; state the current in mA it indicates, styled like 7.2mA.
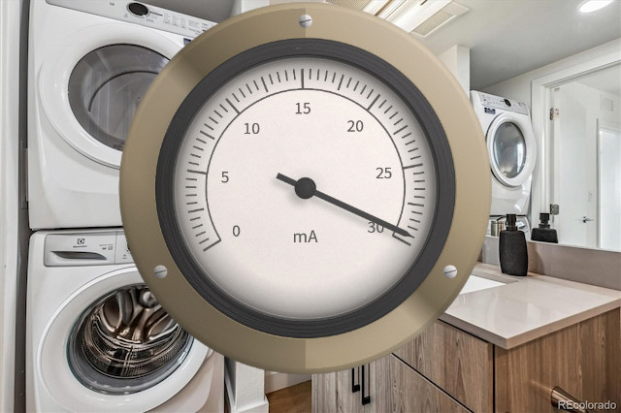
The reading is 29.5mA
